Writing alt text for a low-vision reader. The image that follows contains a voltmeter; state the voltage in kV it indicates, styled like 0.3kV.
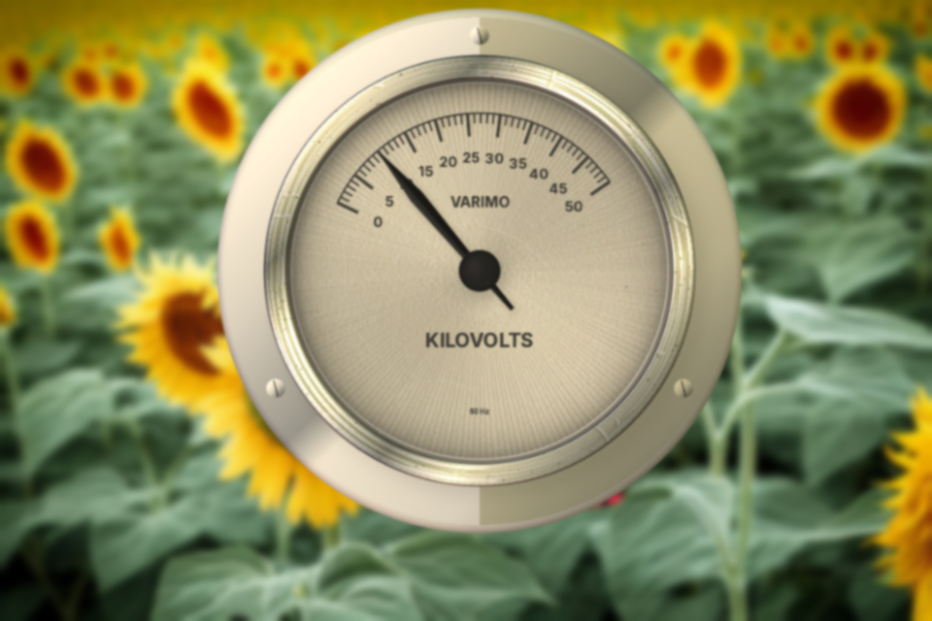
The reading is 10kV
